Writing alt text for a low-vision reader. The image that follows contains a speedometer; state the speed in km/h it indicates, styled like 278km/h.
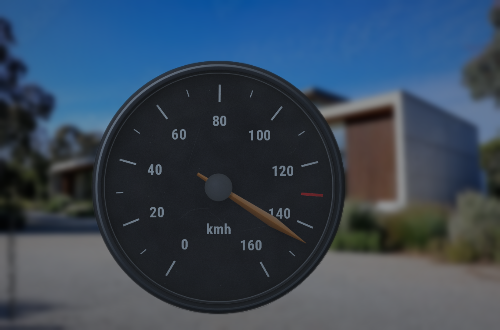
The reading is 145km/h
